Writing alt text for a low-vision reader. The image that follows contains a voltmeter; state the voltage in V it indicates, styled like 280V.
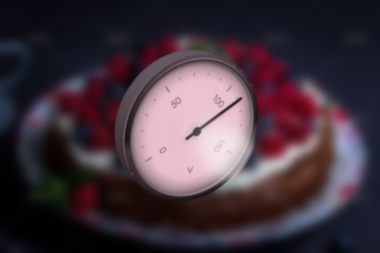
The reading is 110V
